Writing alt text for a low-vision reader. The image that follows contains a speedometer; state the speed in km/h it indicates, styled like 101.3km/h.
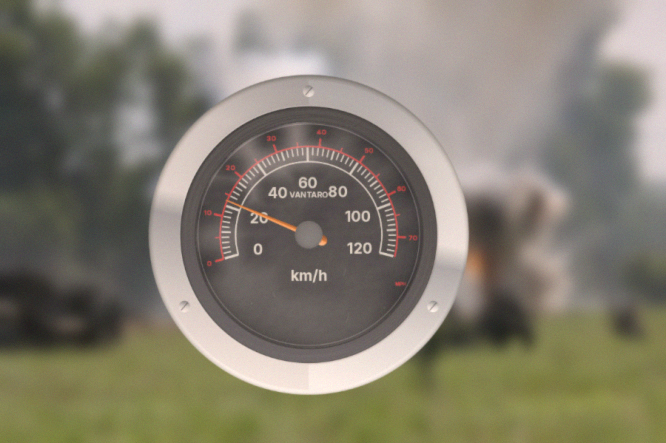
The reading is 22km/h
